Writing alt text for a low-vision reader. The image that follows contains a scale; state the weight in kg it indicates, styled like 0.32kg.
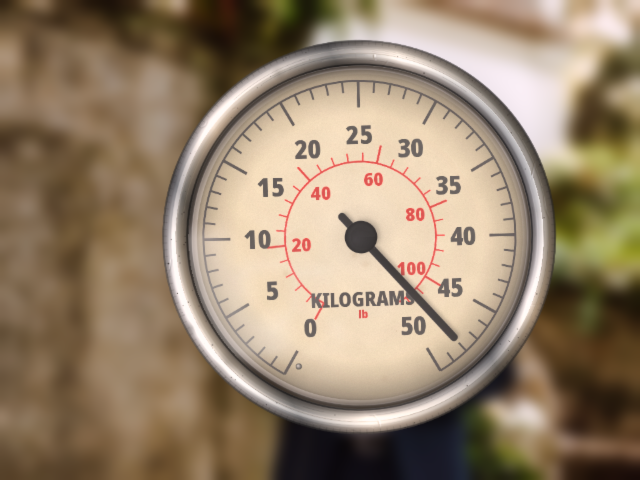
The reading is 48kg
